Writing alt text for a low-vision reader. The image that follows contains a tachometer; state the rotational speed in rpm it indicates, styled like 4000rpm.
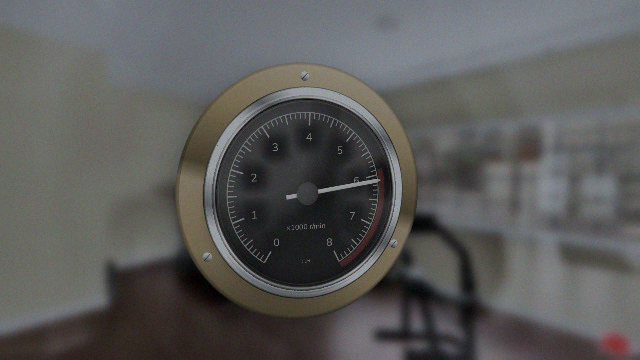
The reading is 6100rpm
